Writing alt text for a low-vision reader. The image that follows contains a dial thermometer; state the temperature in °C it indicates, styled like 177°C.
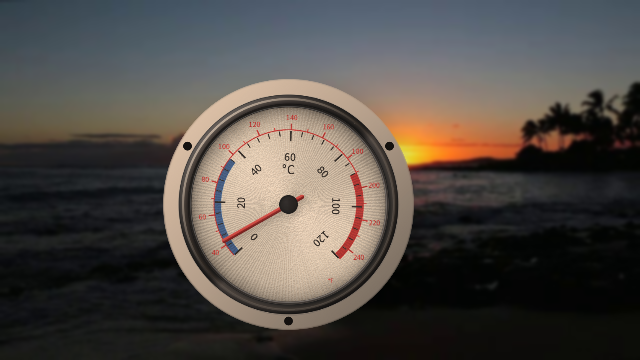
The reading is 6°C
